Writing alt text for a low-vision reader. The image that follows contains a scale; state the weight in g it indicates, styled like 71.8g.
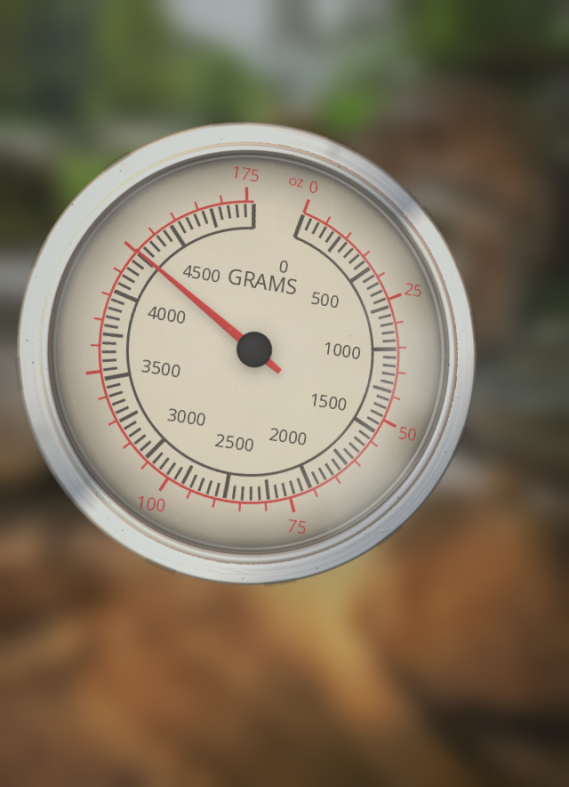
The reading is 4250g
